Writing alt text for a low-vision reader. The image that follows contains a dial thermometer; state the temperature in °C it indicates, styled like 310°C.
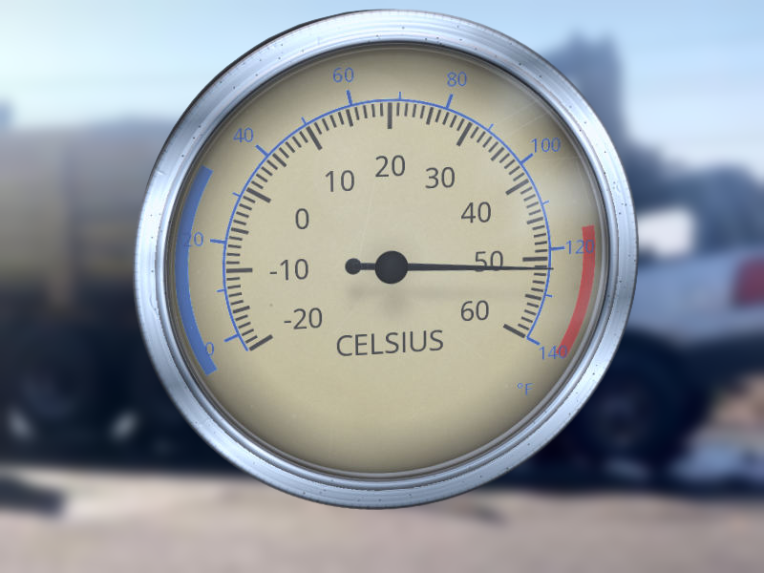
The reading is 51°C
